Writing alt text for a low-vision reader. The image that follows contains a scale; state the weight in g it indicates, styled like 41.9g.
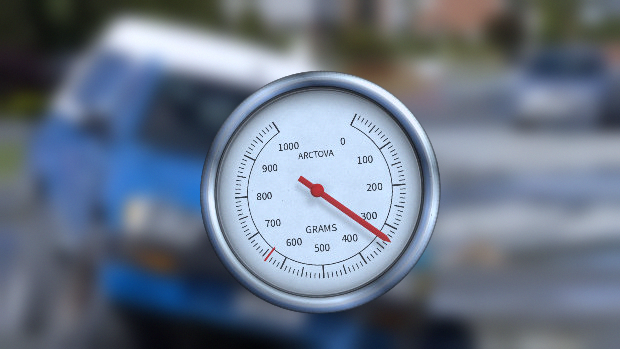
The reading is 330g
